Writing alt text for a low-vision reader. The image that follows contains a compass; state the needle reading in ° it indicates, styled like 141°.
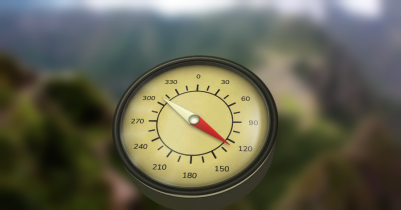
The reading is 127.5°
